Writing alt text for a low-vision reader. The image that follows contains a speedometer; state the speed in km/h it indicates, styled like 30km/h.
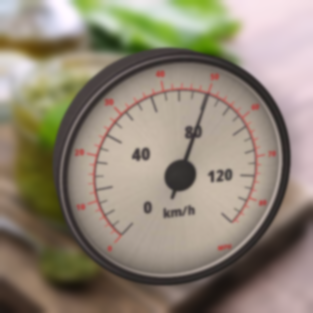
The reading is 80km/h
